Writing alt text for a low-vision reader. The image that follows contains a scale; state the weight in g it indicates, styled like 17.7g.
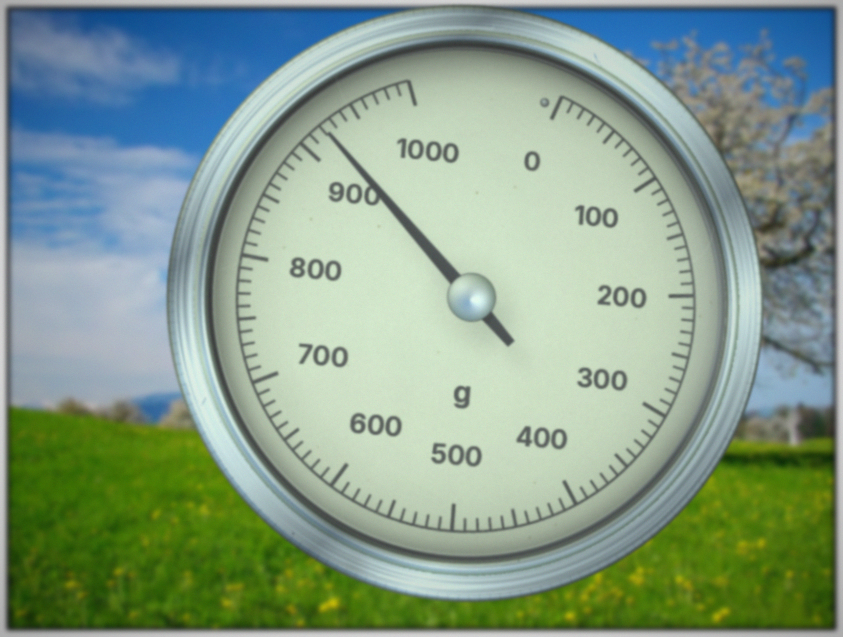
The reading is 920g
